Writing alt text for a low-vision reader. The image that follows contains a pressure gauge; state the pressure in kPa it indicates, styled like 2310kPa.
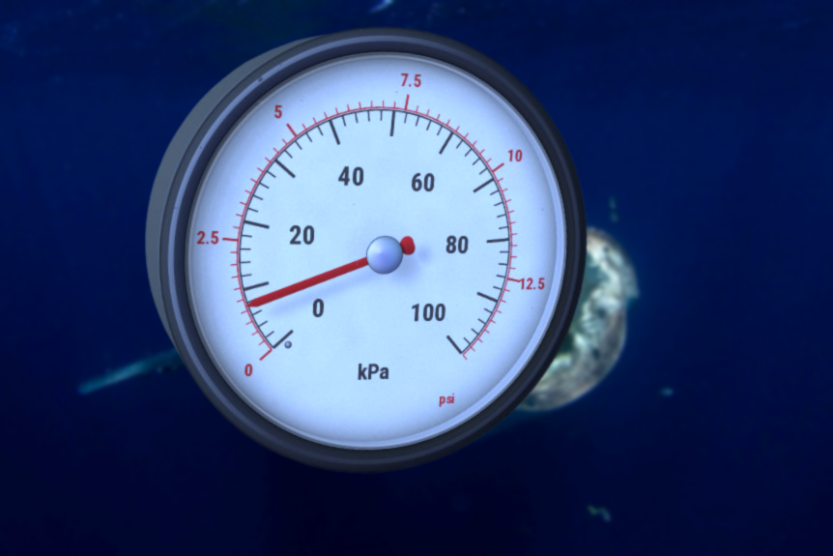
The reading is 8kPa
